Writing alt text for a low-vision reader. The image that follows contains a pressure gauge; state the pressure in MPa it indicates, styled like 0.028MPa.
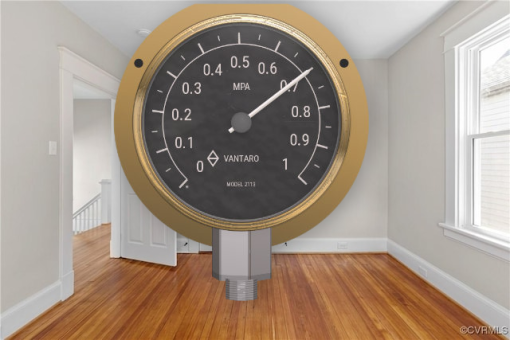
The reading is 0.7MPa
